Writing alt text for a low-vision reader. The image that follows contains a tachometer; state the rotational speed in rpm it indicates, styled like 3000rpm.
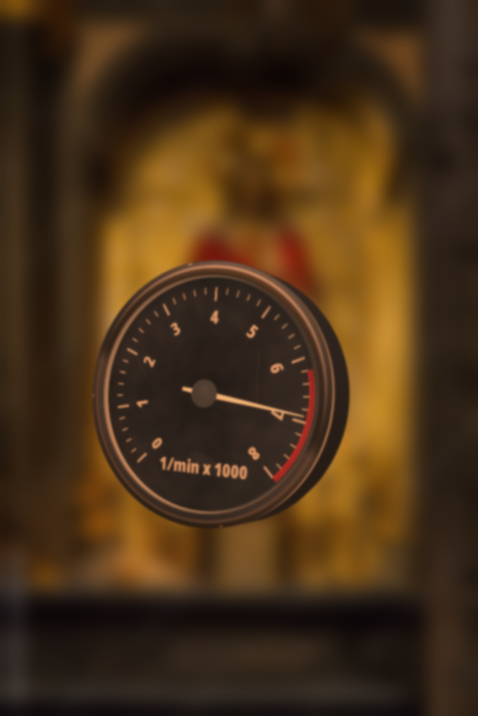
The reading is 6900rpm
